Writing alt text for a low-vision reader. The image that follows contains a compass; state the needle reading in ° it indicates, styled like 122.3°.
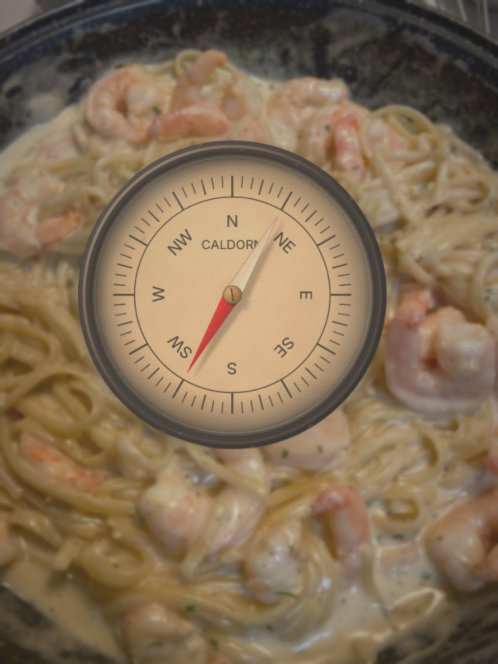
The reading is 210°
